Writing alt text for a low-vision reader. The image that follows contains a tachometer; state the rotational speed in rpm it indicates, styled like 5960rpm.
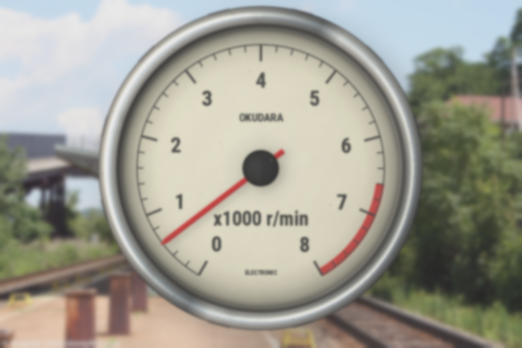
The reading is 600rpm
